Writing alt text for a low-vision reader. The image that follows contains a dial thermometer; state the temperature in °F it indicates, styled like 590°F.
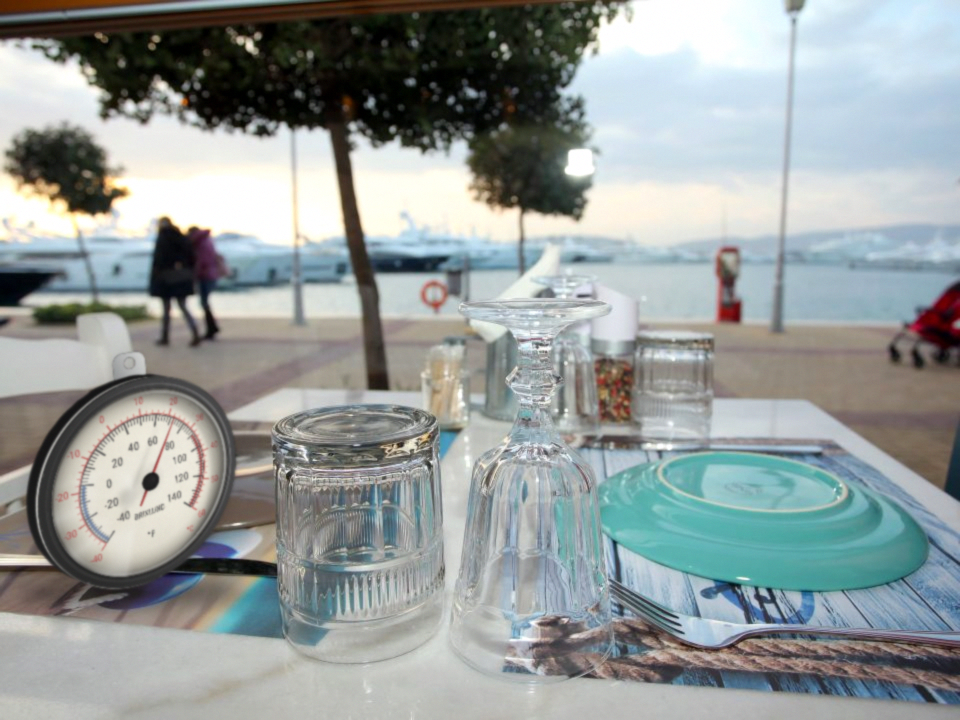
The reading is 70°F
